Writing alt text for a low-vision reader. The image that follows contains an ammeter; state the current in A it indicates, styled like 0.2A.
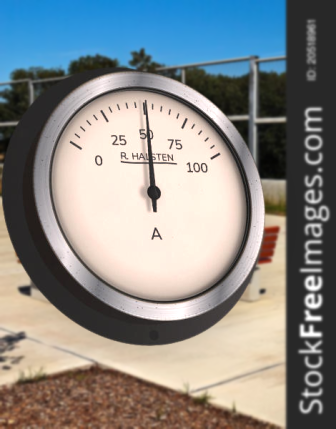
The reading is 50A
